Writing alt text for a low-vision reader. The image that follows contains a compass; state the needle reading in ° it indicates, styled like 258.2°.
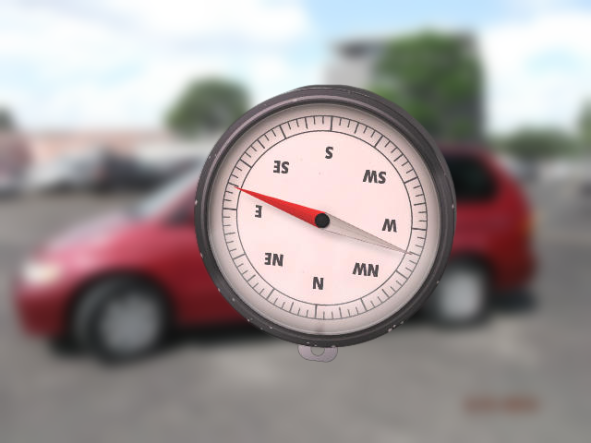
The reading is 105°
